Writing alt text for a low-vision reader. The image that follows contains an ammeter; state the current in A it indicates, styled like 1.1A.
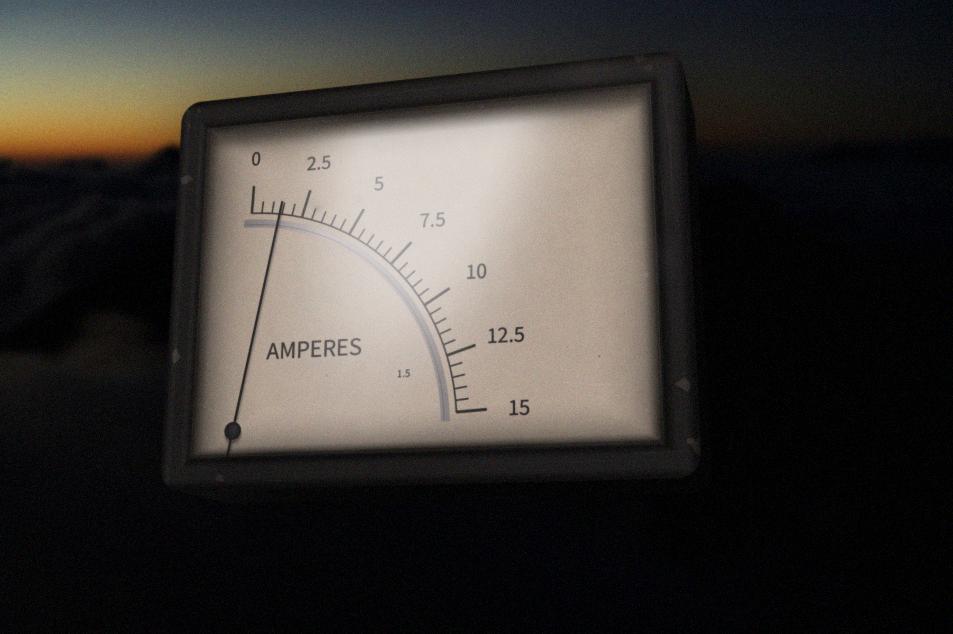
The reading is 1.5A
